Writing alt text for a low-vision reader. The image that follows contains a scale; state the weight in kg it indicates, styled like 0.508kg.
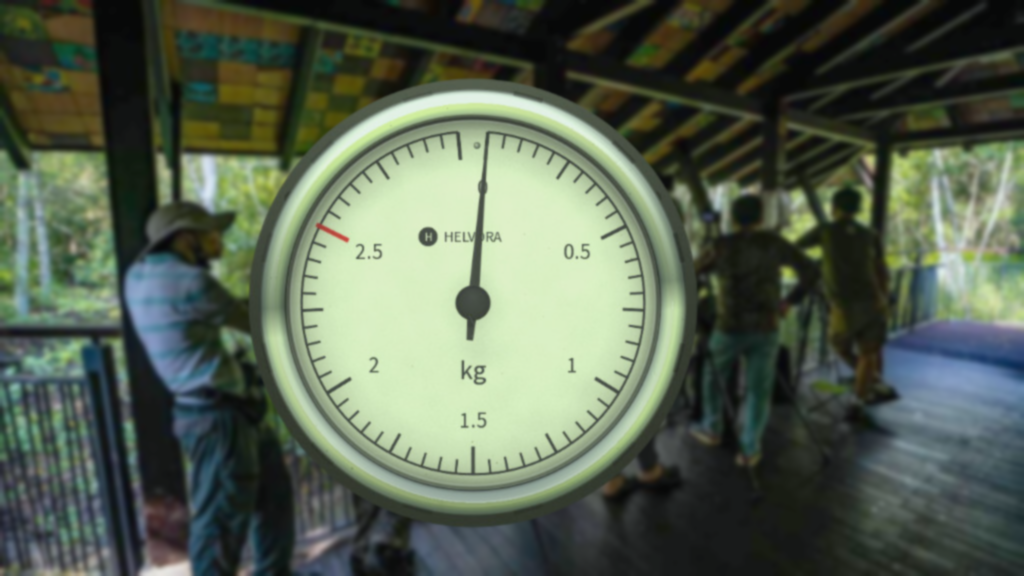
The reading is 0kg
